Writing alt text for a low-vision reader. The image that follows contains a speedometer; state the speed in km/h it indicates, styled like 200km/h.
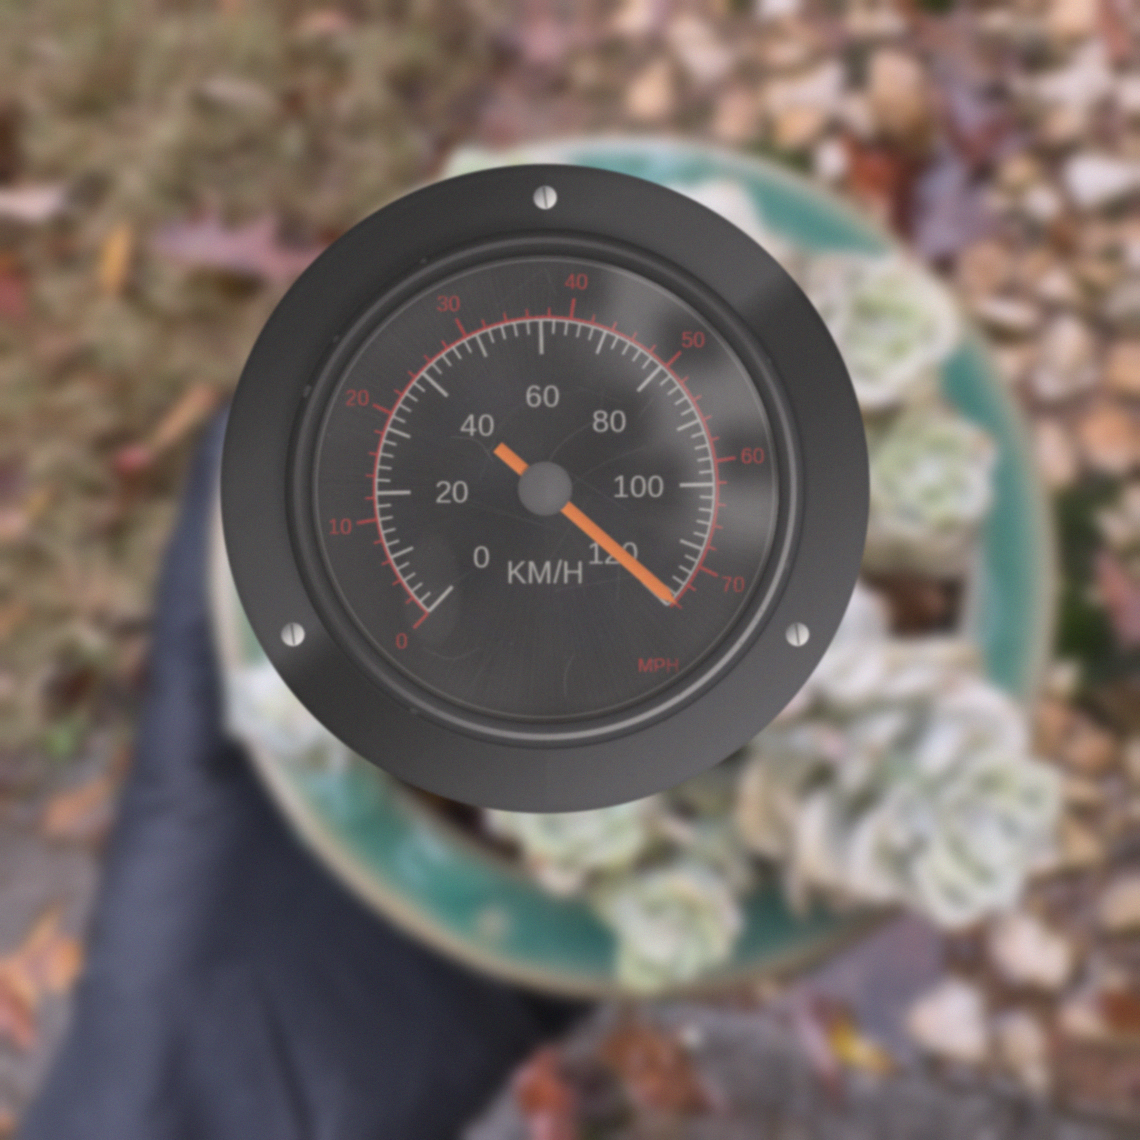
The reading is 119km/h
